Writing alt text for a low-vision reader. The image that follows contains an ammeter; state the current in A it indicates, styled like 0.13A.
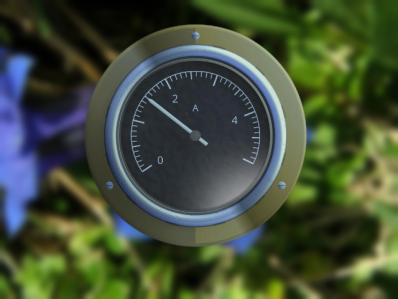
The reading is 1.5A
